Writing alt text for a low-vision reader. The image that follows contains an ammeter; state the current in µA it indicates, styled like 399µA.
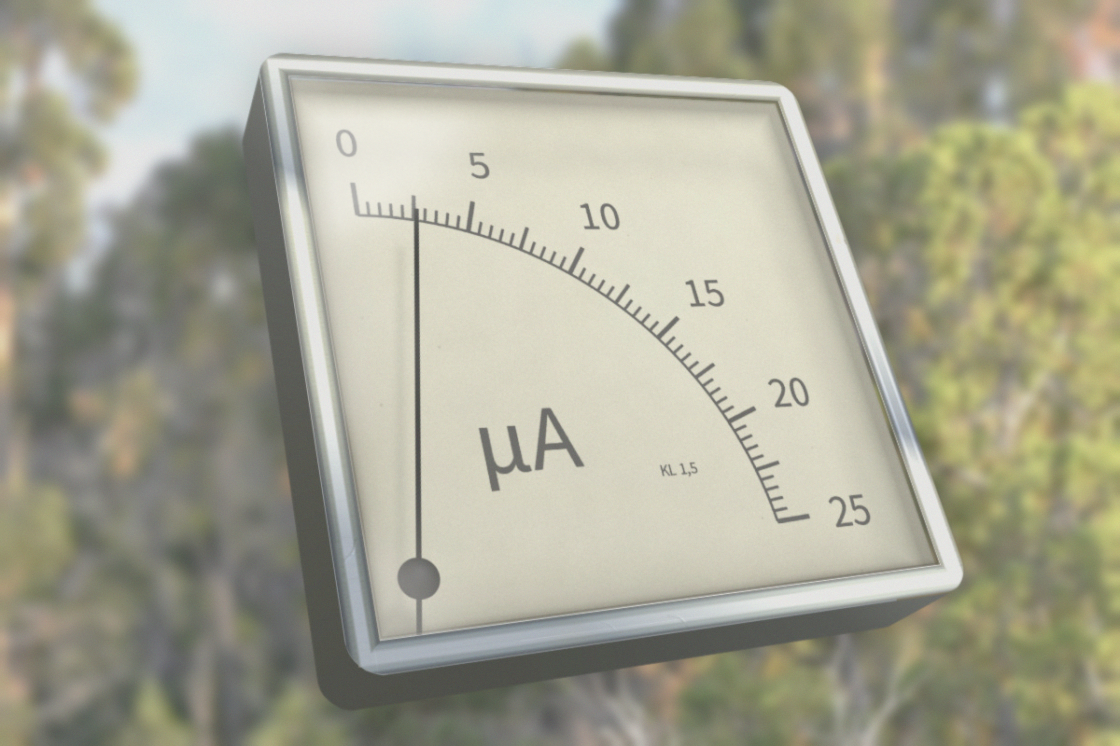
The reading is 2.5µA
